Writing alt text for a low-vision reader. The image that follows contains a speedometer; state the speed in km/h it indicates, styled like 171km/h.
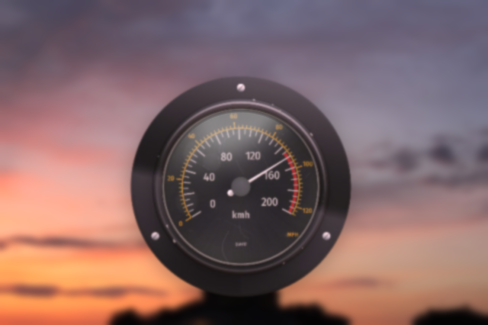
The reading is 150km/h
